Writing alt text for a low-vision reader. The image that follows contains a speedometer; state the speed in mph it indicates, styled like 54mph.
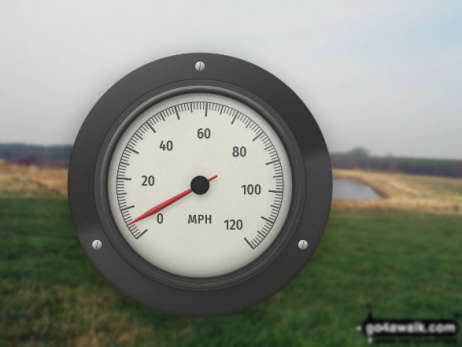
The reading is 5mph
